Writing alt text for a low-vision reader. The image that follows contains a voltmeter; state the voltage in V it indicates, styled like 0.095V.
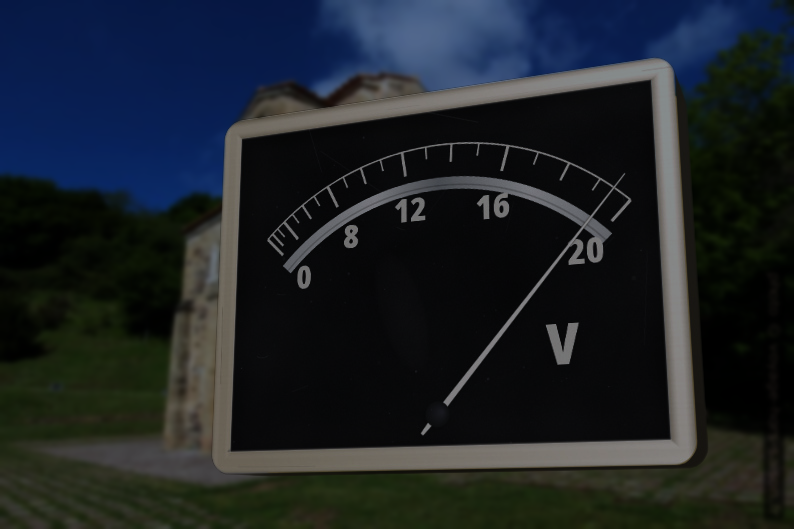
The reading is 19.5V
